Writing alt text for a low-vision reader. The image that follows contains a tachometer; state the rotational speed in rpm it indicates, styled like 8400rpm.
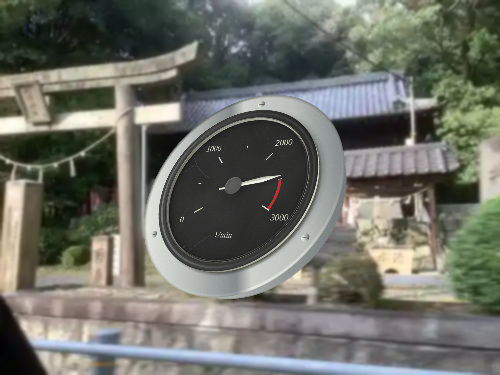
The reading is 2500rpm
